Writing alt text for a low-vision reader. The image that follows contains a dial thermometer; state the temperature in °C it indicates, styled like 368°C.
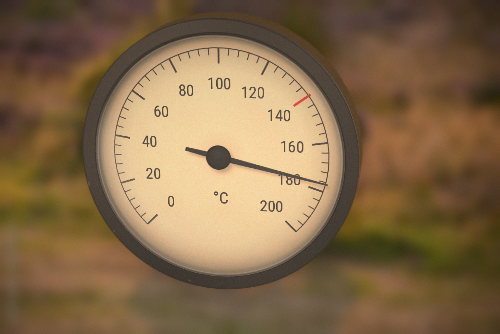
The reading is 176°C
